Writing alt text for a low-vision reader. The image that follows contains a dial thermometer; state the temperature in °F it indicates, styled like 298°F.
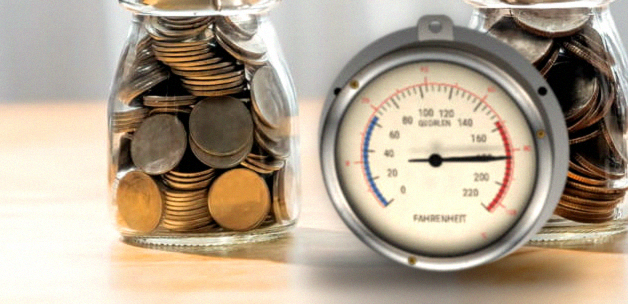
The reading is 180°F
